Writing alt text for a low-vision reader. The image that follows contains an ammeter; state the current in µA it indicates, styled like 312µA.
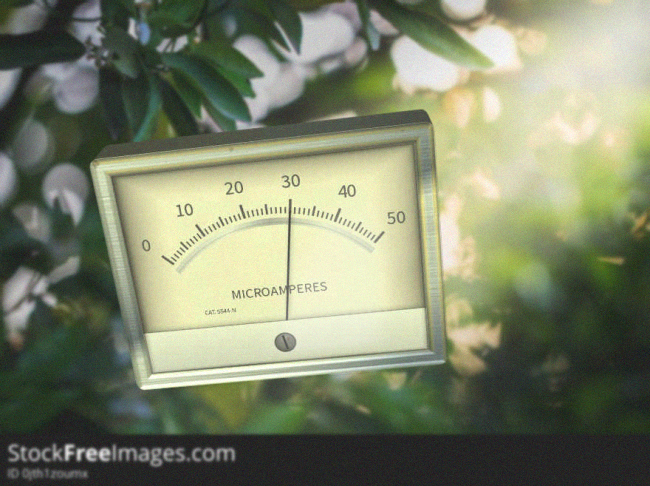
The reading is 30µA
